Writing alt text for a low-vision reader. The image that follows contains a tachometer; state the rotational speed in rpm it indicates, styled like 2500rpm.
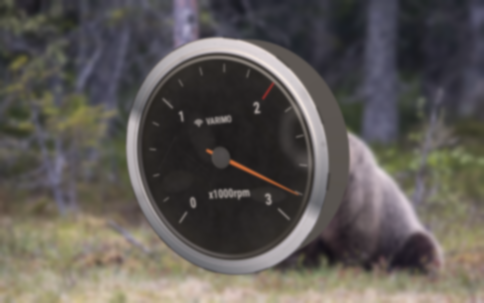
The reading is 2800rpm
